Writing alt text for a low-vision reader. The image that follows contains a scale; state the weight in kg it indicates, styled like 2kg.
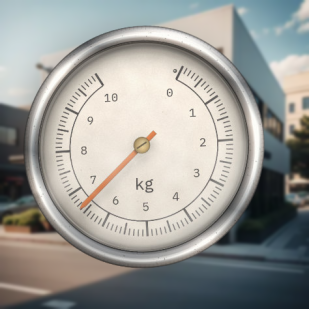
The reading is 6.6kg
